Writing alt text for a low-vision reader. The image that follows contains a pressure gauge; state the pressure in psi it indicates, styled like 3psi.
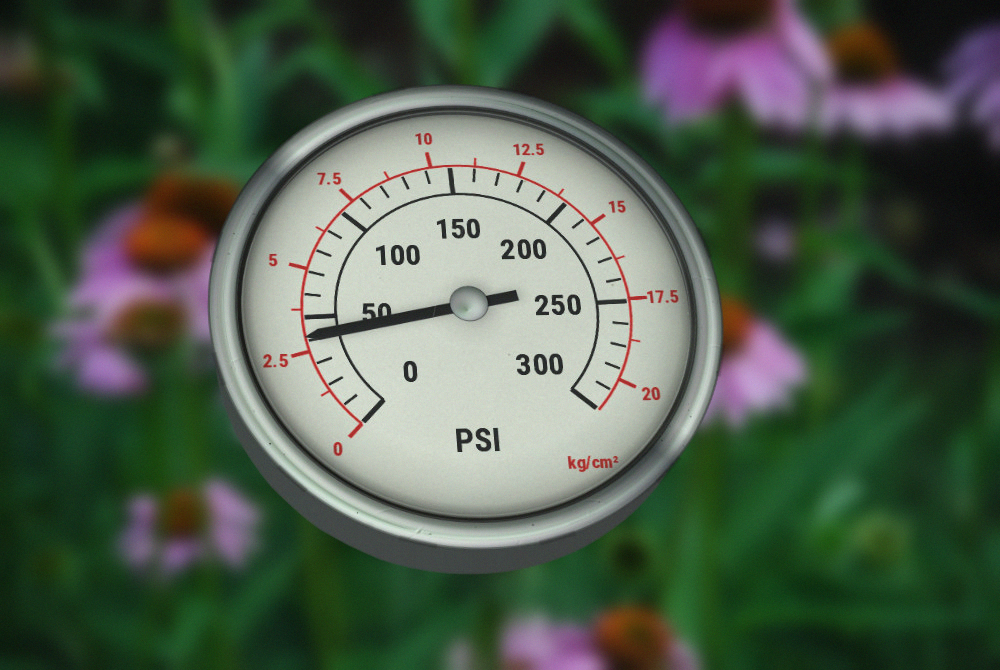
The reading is 40psi
